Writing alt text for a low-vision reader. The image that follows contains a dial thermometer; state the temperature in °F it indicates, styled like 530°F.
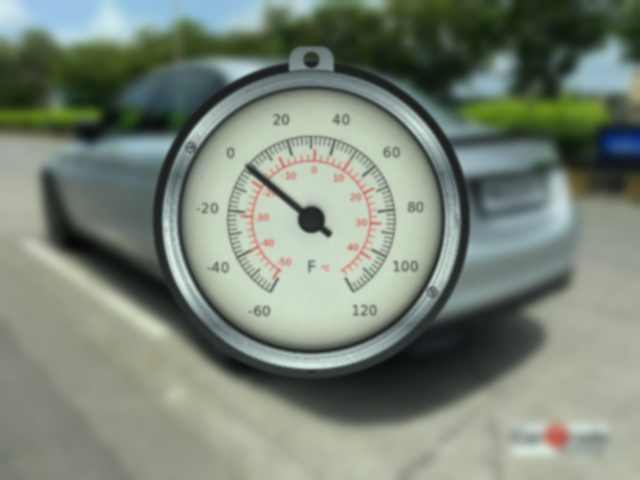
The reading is 0°F
